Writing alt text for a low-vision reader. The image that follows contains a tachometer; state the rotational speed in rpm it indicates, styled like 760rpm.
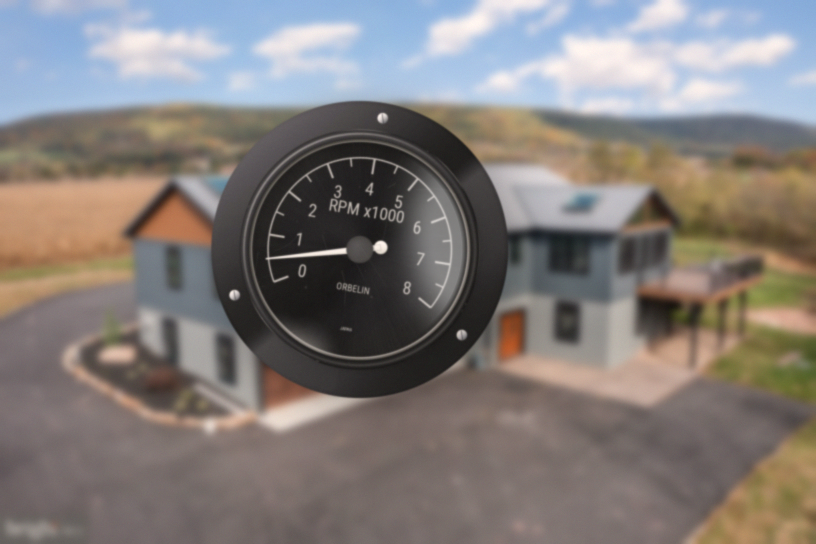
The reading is 500rpm
